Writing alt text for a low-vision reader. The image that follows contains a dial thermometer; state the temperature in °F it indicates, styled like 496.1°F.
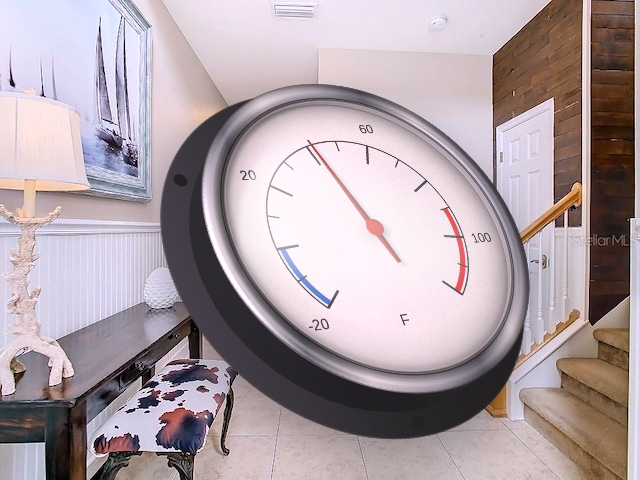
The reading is 40°F
